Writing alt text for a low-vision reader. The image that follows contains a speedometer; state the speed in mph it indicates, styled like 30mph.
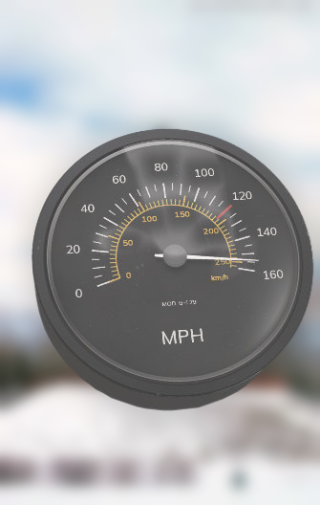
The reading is 155mph
